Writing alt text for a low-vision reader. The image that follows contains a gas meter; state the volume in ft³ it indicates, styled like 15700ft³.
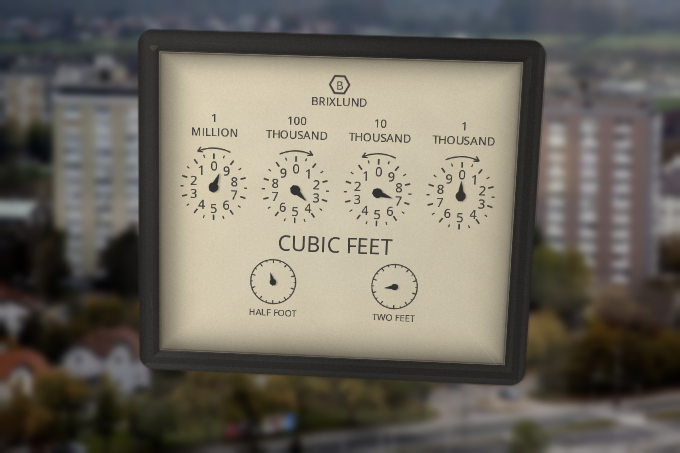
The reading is 937000ft³
